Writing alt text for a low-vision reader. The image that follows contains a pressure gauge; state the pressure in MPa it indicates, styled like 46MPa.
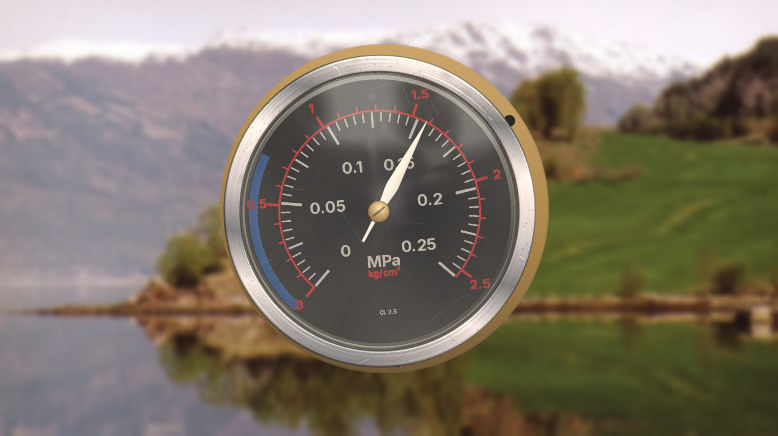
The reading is 0.155MPa
